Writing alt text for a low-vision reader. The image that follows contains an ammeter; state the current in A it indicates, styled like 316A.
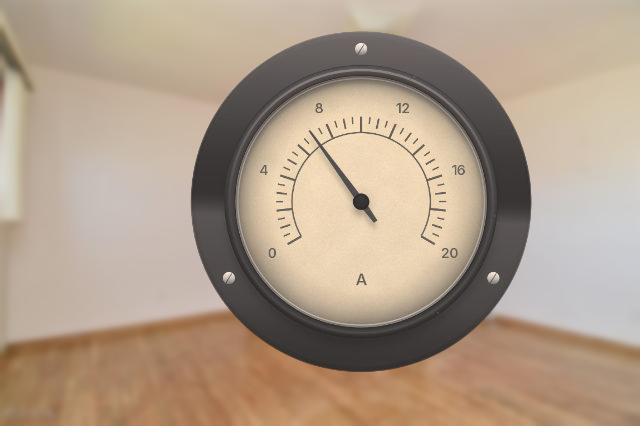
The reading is 7A
